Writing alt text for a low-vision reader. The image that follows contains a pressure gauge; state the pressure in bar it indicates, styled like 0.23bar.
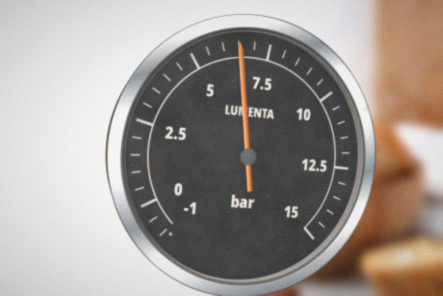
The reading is 6.5bar
